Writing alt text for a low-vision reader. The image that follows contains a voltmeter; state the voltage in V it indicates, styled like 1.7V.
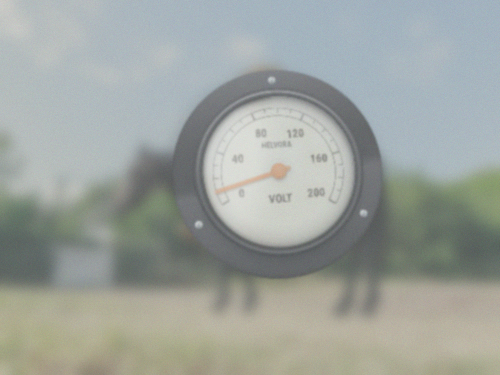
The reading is 10V
